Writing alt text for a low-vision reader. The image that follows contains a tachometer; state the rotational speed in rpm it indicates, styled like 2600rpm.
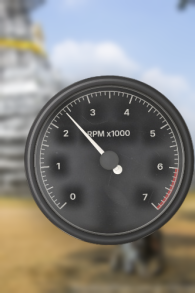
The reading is 2400rpm
